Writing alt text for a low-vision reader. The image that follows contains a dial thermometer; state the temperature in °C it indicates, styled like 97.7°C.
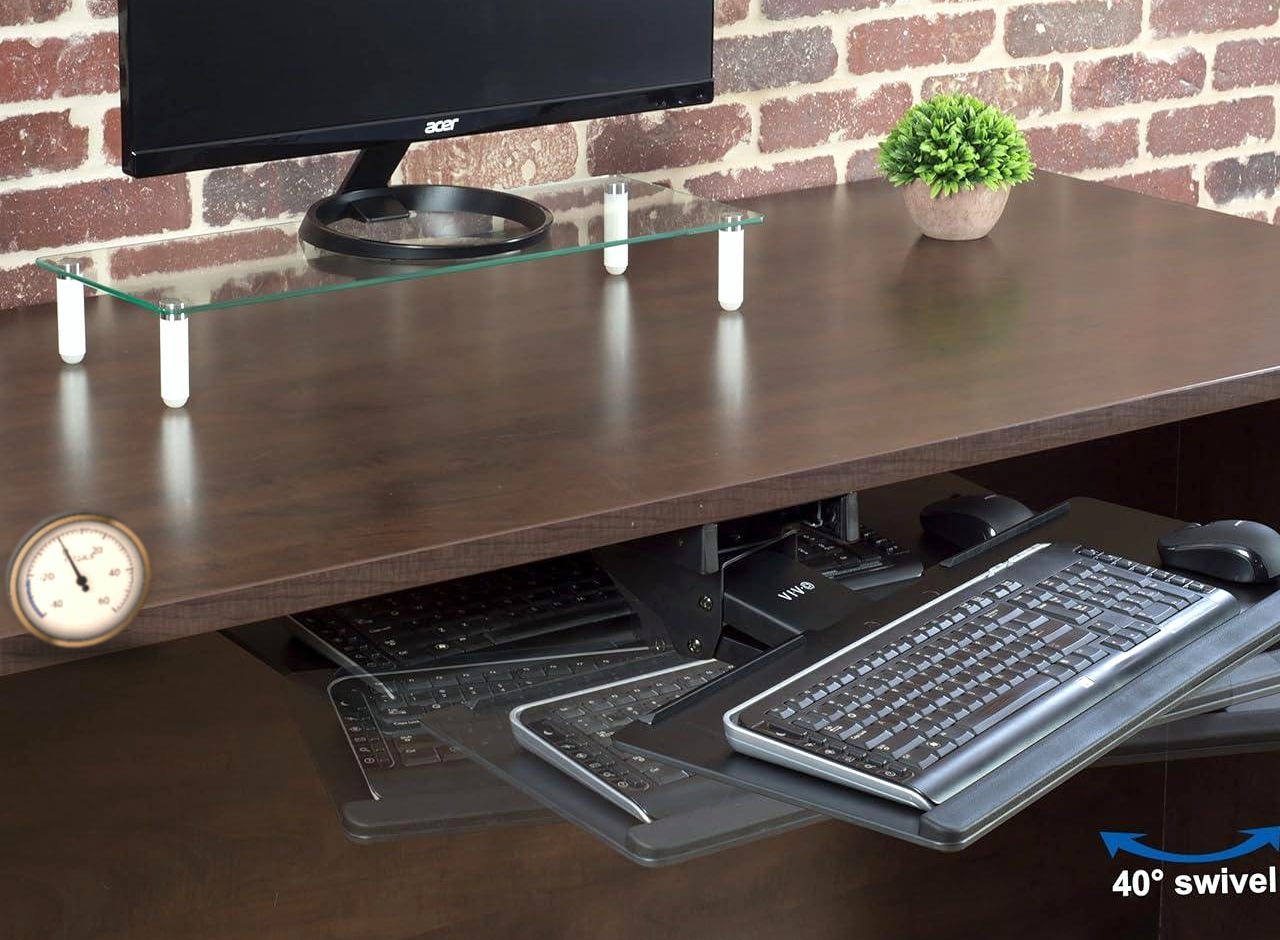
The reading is 0°C
